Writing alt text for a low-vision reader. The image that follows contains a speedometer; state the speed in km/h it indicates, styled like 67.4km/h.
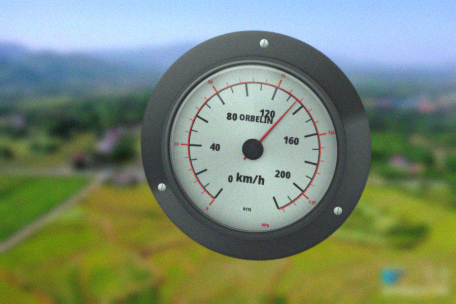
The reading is 135km/h
